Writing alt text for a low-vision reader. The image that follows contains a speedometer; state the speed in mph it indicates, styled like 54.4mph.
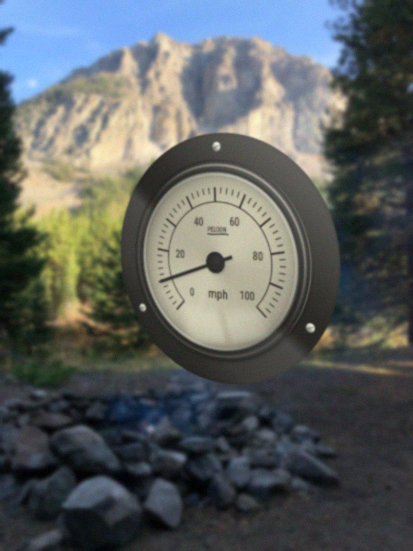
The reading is 10mph
